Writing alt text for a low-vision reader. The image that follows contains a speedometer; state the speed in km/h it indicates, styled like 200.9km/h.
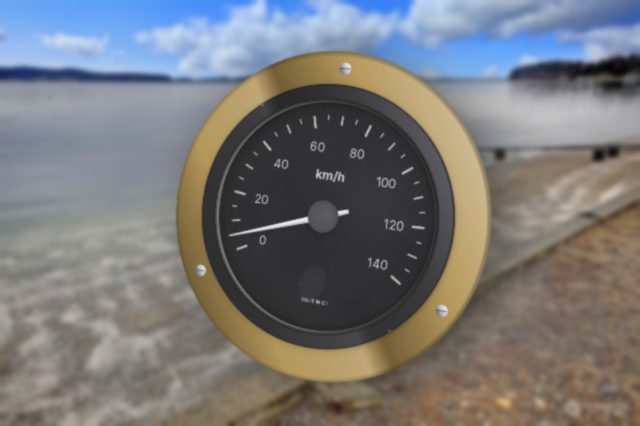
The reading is 5km/h
